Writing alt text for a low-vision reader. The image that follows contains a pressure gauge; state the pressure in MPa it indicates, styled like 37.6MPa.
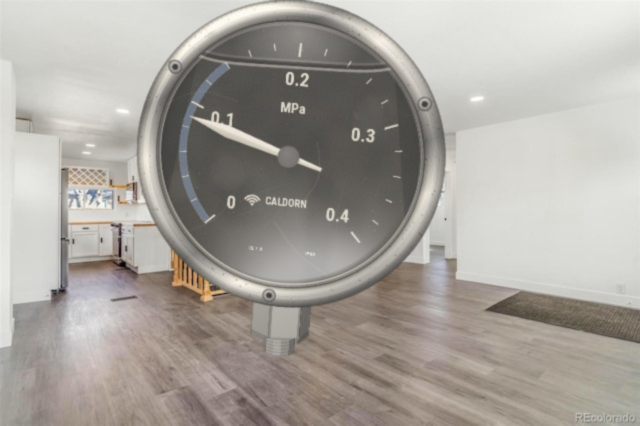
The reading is 0.09MPa
